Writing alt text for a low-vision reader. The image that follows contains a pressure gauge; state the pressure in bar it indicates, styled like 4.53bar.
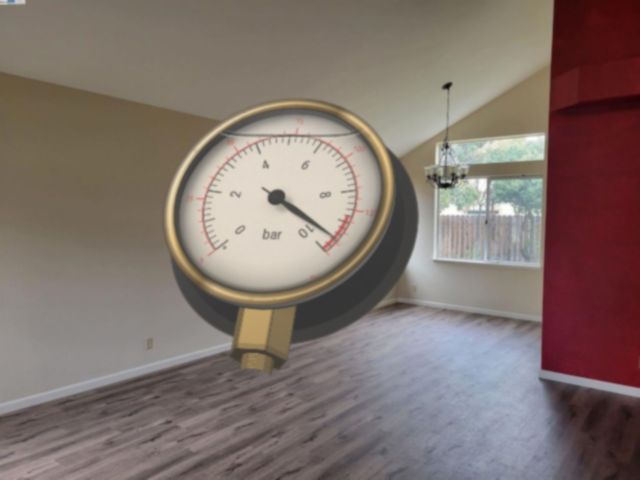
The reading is 9.6bar
